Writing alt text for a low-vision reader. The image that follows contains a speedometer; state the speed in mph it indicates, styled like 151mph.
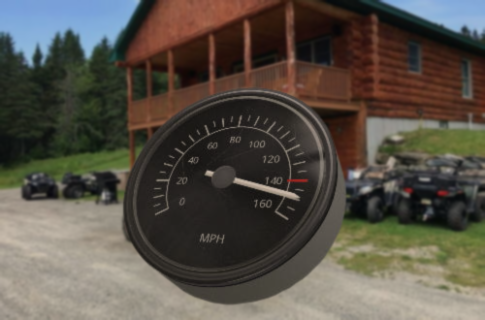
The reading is 150mph
